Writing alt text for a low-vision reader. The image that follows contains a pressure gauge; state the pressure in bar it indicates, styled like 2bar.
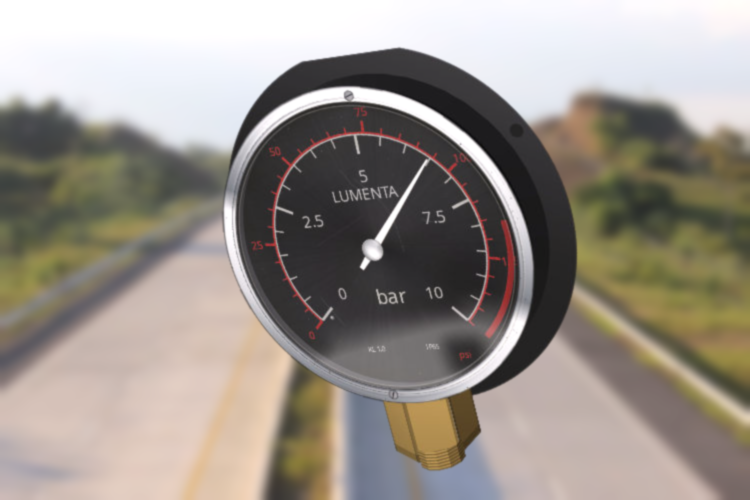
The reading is 6.5bar
